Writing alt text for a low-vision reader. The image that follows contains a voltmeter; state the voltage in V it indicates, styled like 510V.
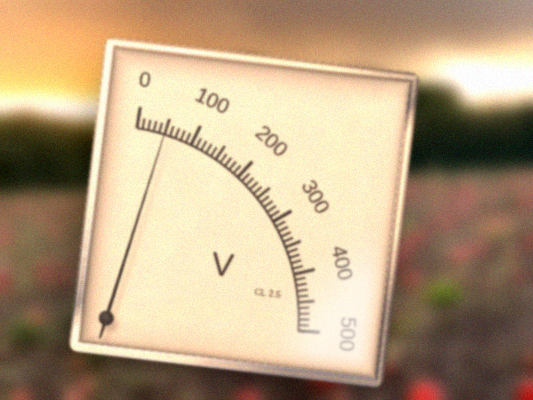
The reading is 50V
